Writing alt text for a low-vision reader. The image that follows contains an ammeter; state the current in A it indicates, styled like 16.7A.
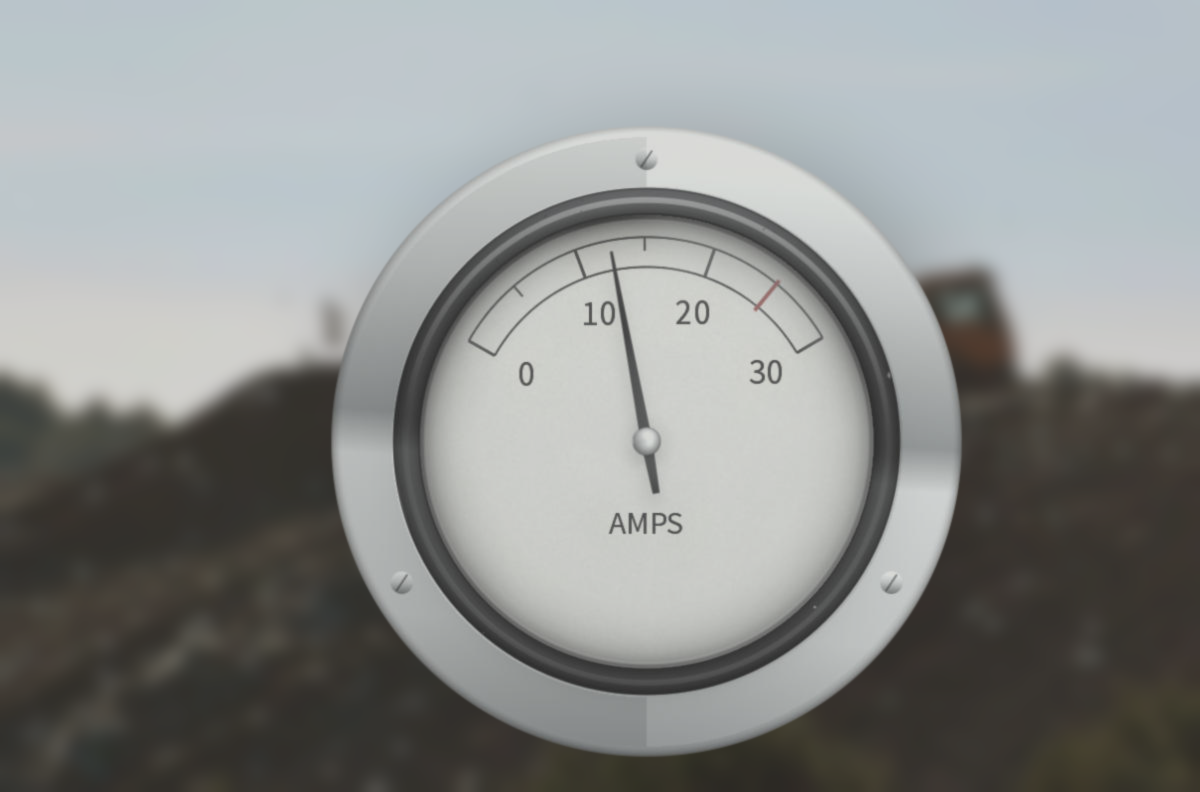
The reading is 12.5A
